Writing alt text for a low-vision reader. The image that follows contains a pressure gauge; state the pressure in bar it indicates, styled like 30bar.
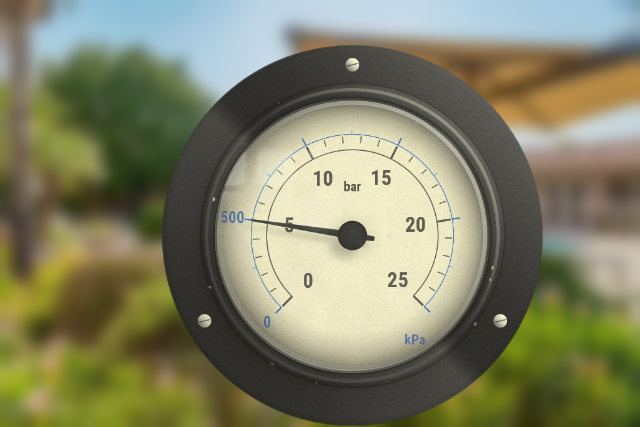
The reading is 5bar
